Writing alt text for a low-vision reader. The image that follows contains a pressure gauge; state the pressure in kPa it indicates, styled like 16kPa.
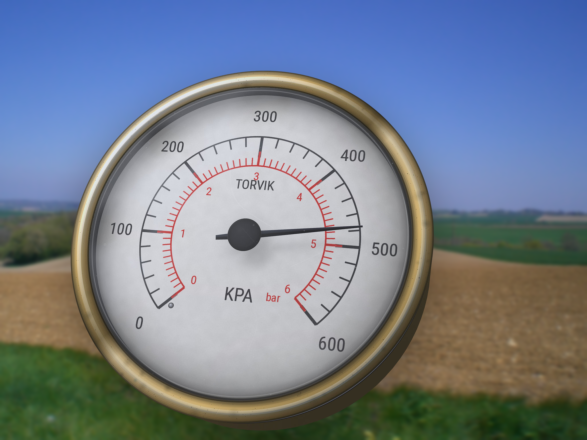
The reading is 480kPa
